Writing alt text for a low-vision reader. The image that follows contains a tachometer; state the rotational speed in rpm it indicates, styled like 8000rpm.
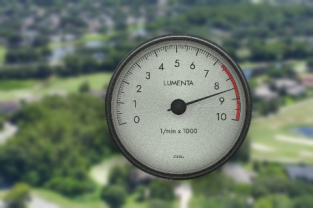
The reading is 8500rpm
